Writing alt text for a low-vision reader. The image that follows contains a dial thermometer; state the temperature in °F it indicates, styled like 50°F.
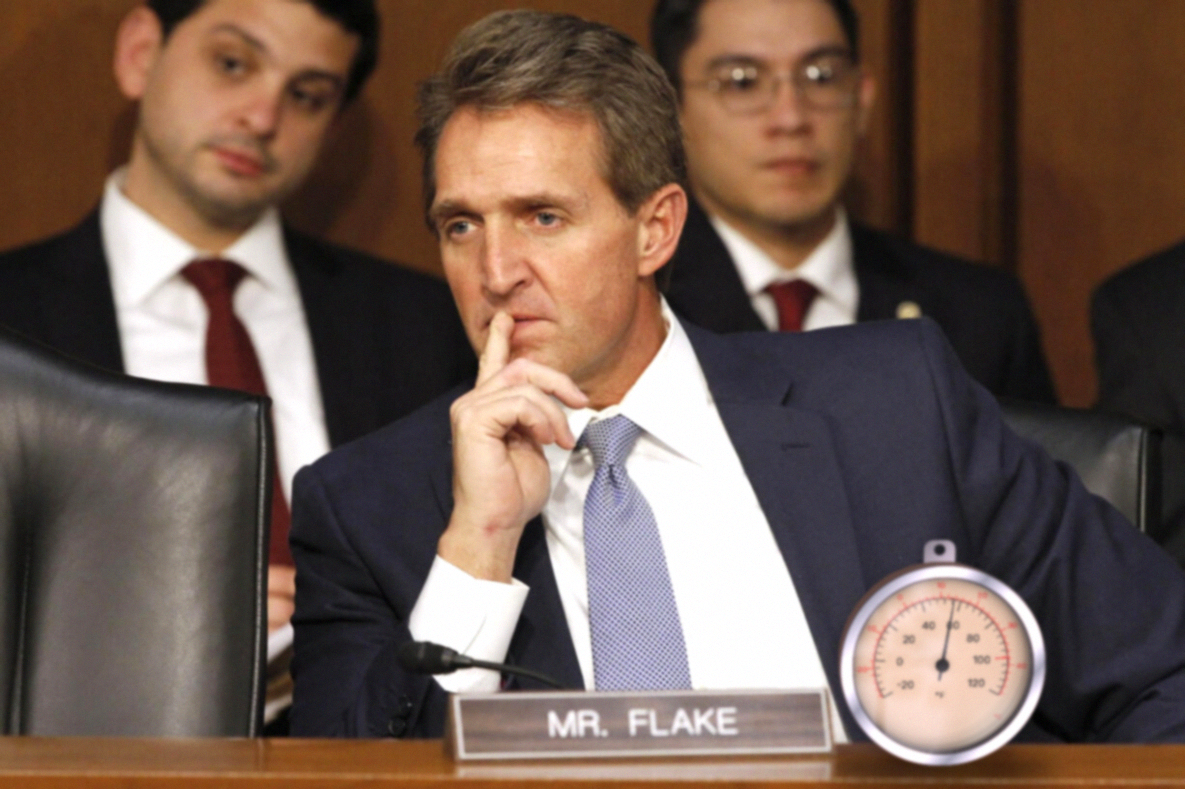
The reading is 56°F
